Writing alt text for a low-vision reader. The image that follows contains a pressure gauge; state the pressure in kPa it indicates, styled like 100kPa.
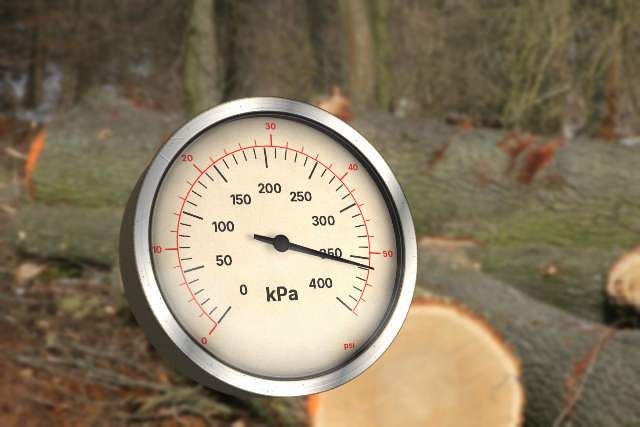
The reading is 360kPa
